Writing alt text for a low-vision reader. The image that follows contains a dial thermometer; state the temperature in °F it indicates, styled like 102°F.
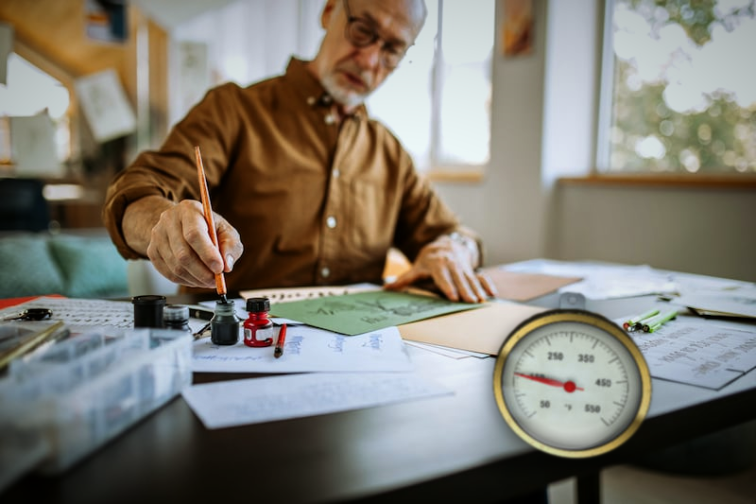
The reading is 150°F
